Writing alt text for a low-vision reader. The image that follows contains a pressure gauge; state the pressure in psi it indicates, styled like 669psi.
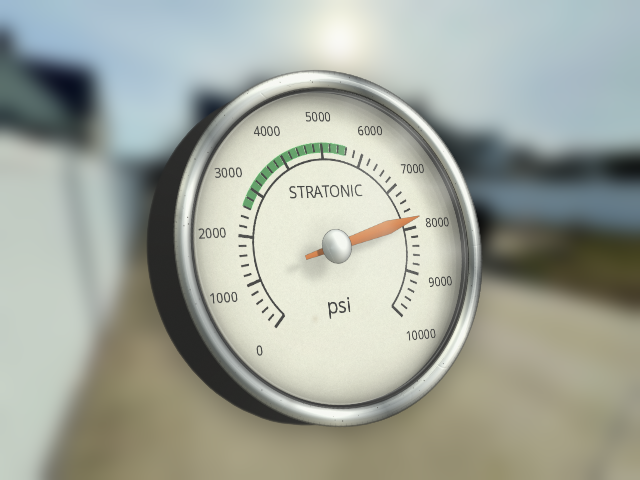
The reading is 7800psi
